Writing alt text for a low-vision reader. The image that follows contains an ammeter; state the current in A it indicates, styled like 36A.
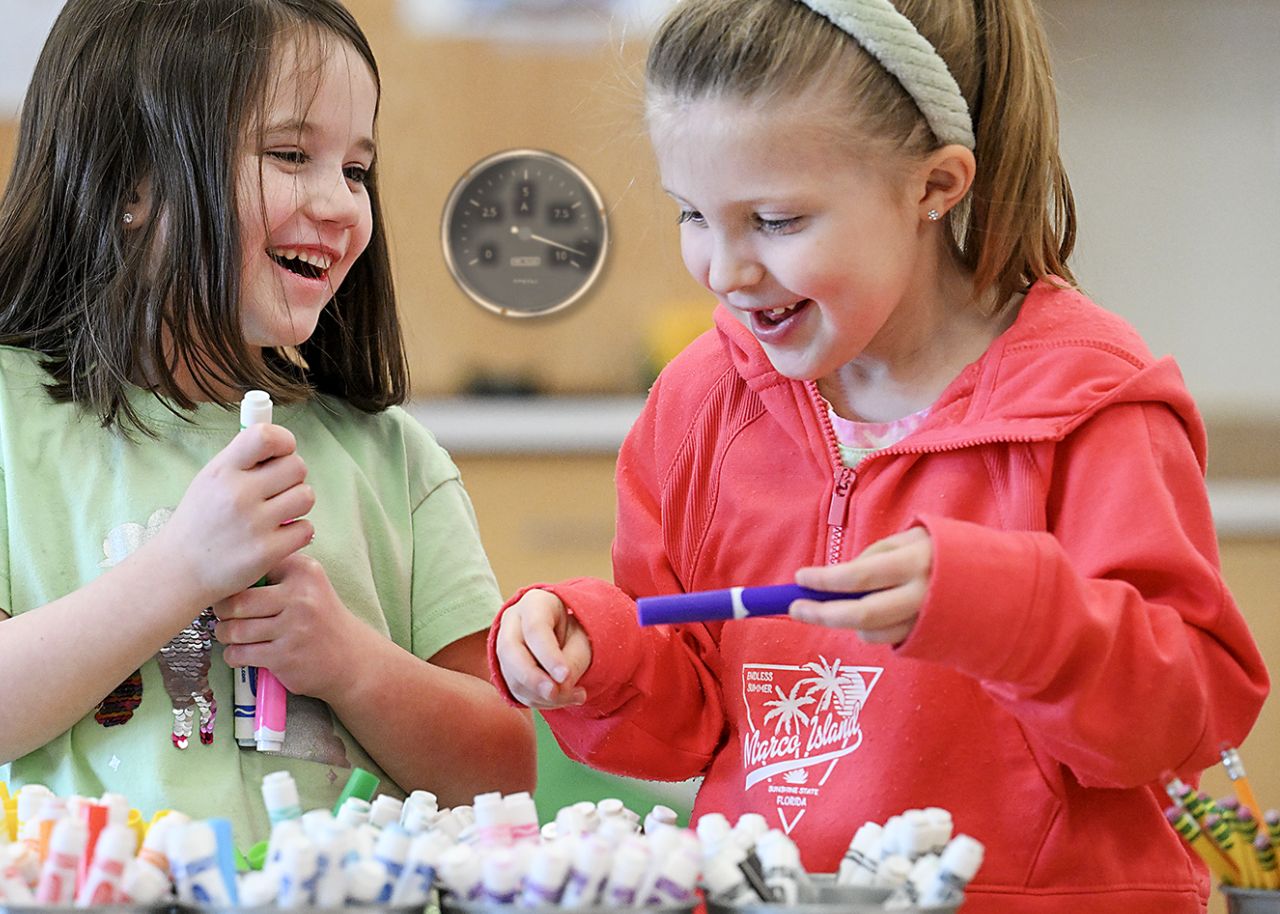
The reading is 9.5A
